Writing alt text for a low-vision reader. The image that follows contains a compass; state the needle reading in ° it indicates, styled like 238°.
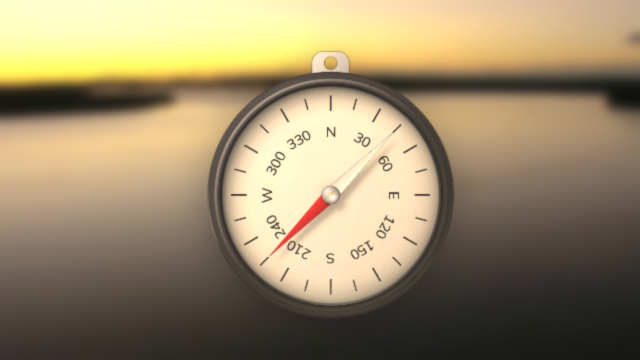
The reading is 225°
